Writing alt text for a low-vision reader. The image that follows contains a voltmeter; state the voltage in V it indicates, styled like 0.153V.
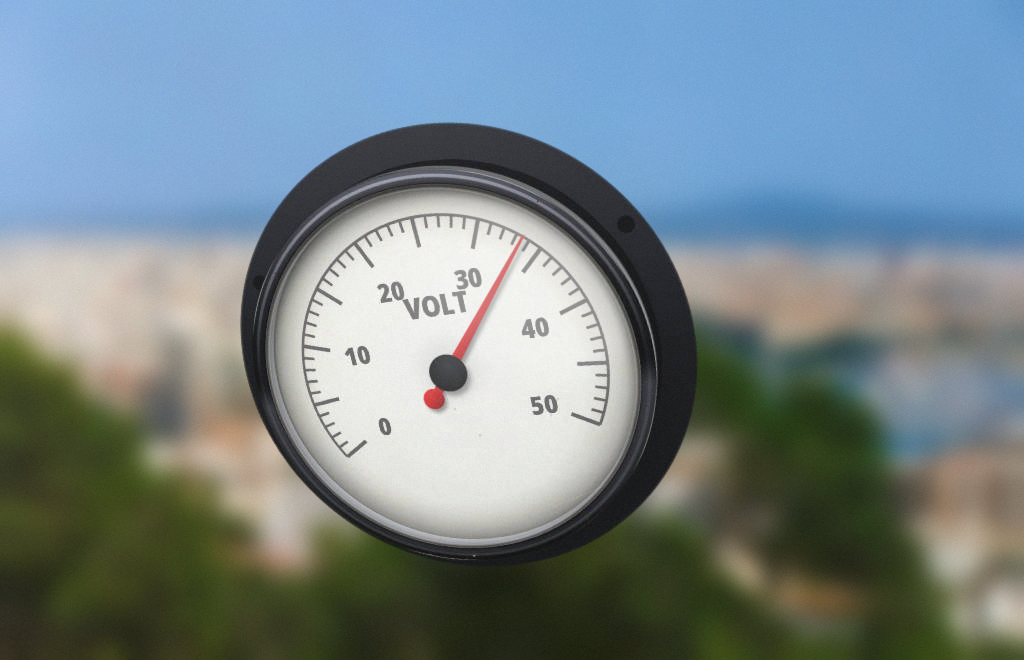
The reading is 33.5V
